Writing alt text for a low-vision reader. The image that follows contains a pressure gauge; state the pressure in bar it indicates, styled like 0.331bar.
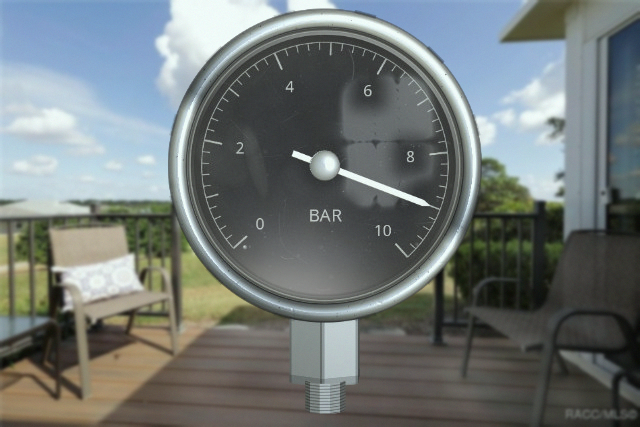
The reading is 9bar
